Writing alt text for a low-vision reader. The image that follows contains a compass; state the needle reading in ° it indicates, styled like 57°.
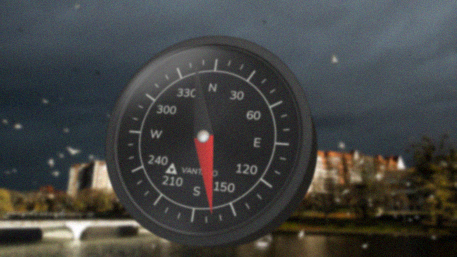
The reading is 165°
